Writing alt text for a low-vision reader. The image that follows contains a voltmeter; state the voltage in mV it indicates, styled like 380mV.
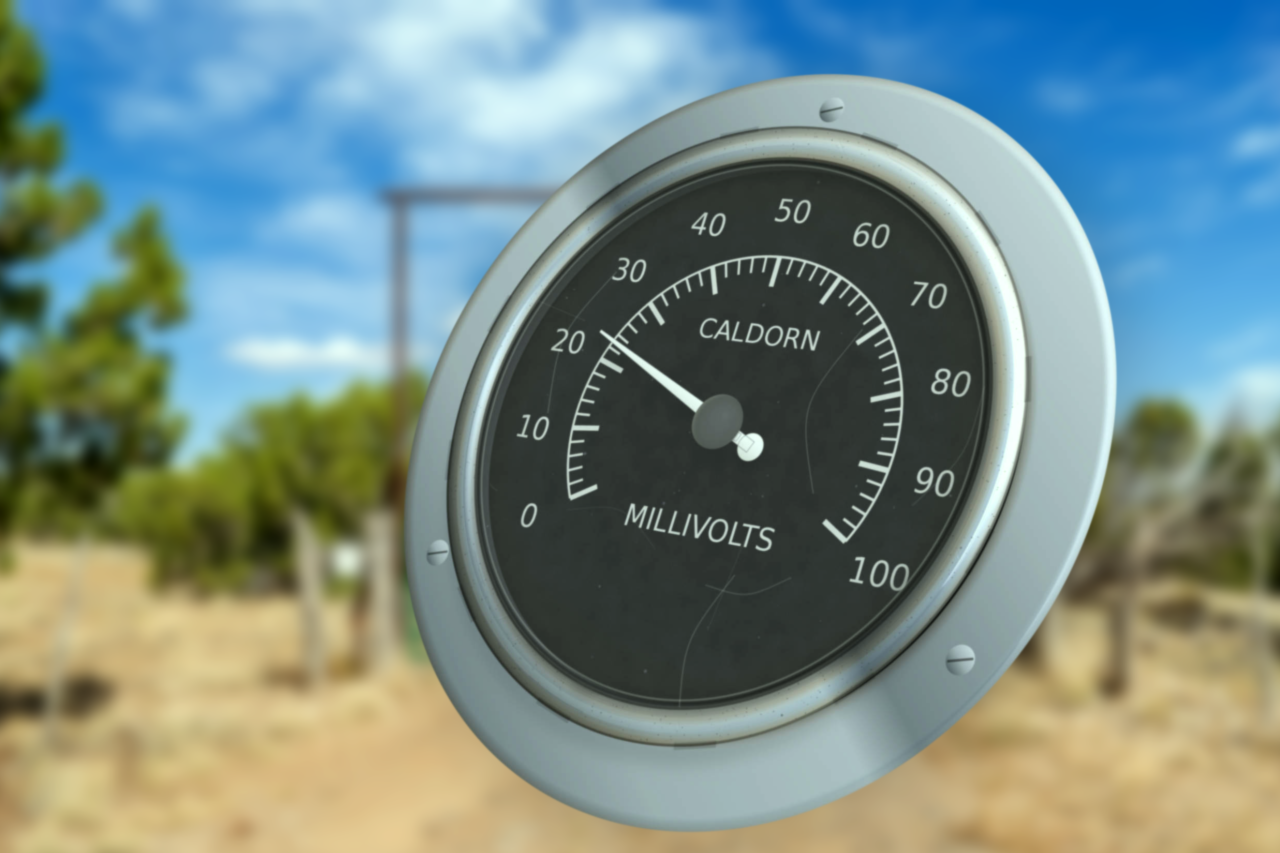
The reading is 23mV
